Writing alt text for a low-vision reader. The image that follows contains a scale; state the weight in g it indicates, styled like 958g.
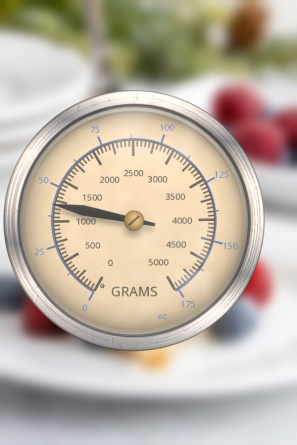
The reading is 1200g
